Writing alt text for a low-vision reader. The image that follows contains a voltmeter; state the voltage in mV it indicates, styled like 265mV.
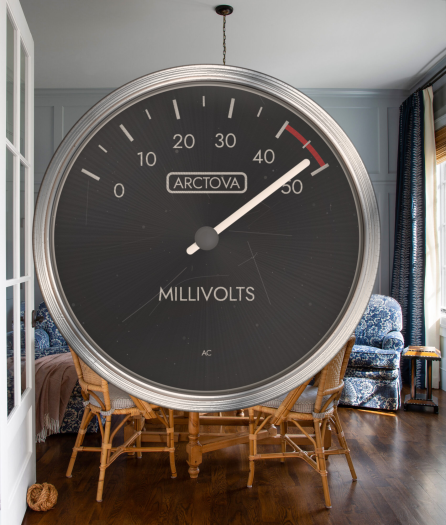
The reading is 47.5mV
